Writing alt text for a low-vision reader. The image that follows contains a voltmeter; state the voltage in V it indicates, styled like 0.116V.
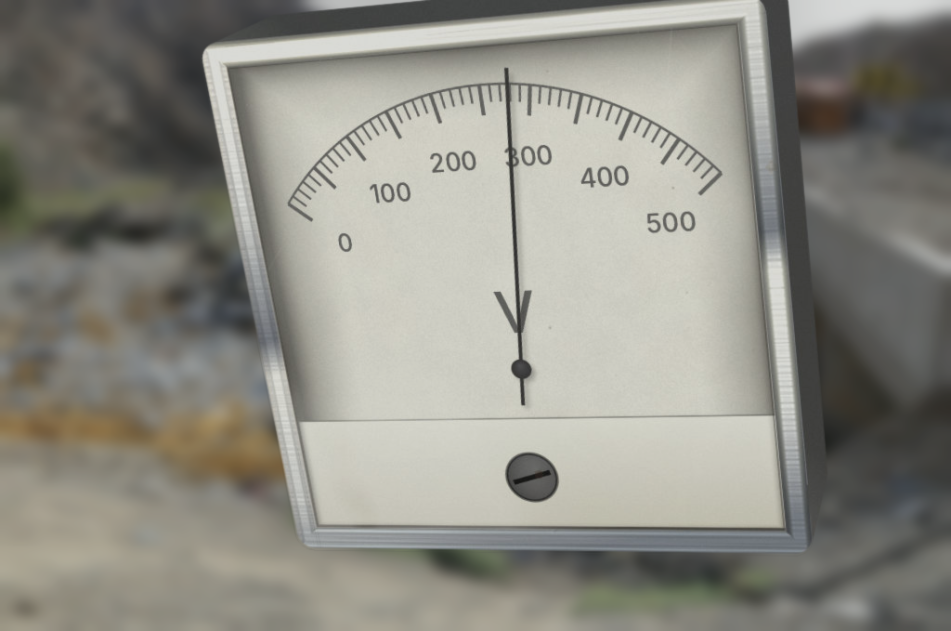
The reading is 280V
